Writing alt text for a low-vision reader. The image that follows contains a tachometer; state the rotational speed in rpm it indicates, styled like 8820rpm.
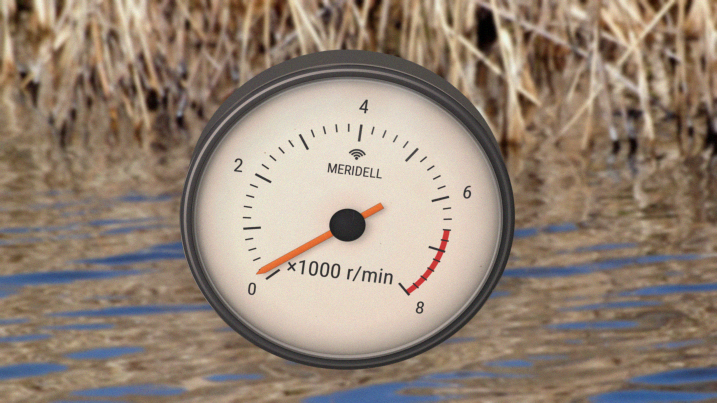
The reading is 200rpm
